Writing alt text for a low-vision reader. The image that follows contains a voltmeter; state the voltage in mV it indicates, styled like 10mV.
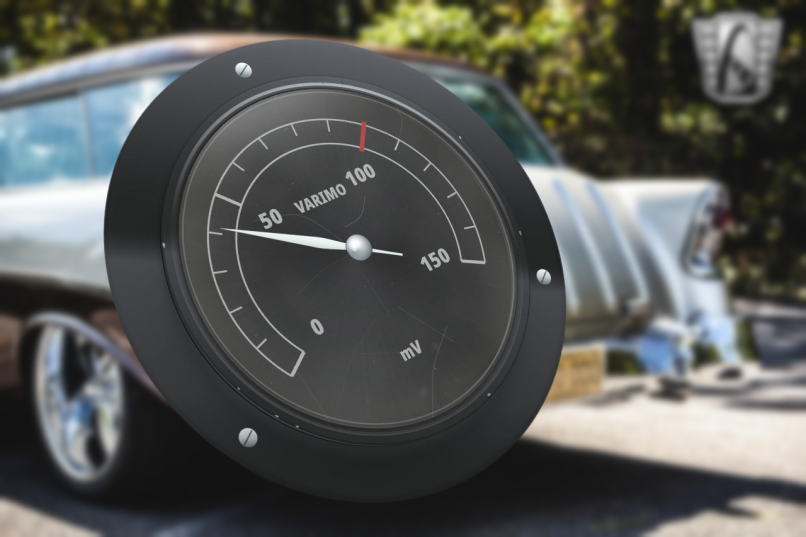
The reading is 40mV
